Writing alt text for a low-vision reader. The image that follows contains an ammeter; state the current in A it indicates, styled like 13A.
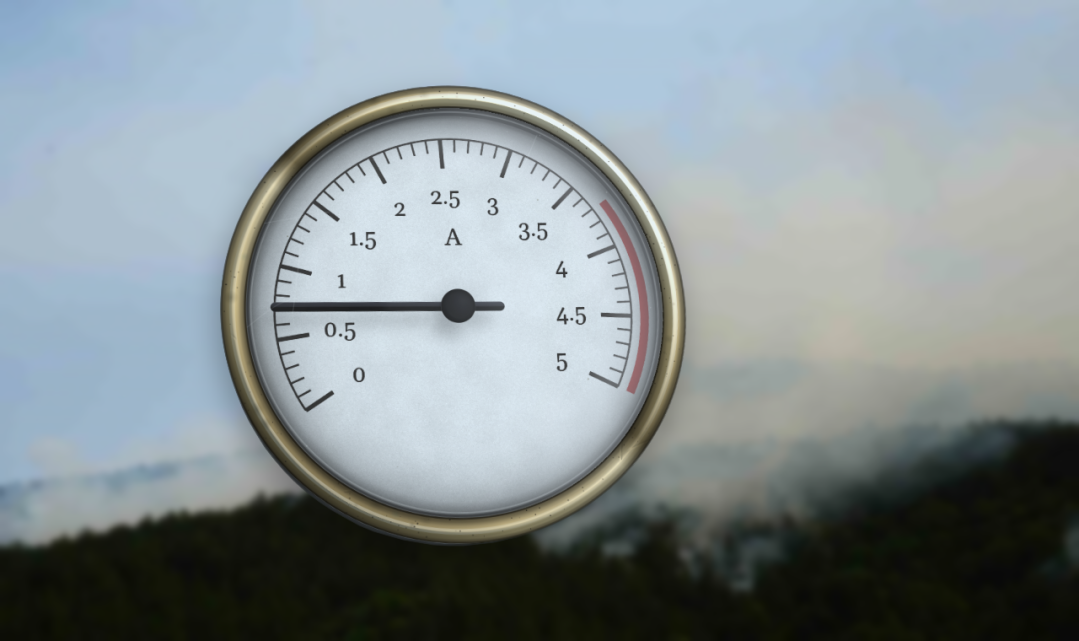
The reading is 0.7A
